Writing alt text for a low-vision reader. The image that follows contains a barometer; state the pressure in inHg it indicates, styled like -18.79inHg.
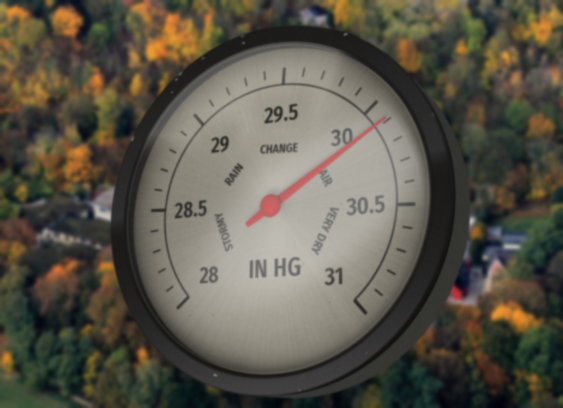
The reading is 30.1inHg
